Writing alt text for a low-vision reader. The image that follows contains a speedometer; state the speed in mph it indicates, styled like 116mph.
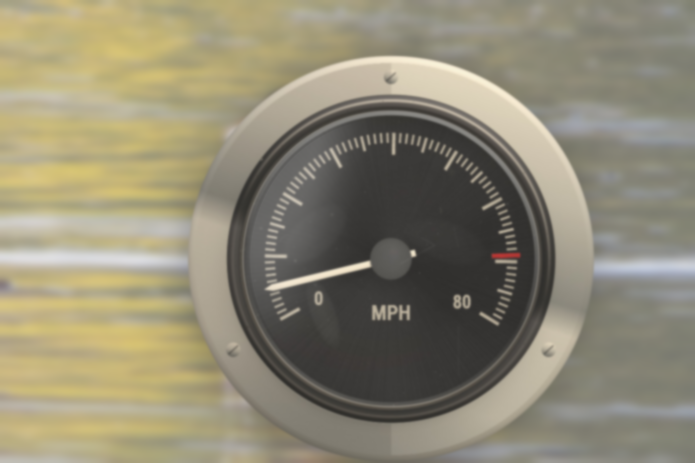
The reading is 5mph
